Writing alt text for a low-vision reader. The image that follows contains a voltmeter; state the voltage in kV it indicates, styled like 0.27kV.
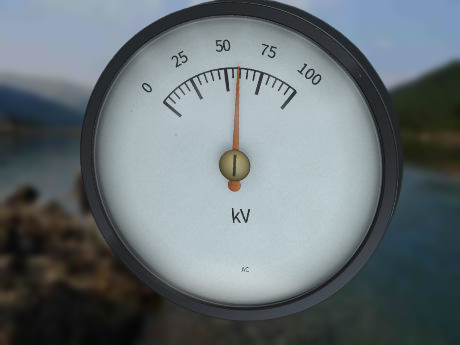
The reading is 60kV
